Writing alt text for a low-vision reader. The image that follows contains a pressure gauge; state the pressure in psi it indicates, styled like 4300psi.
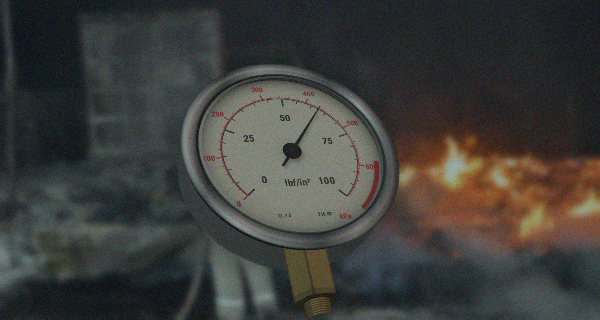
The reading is 62.5psi
